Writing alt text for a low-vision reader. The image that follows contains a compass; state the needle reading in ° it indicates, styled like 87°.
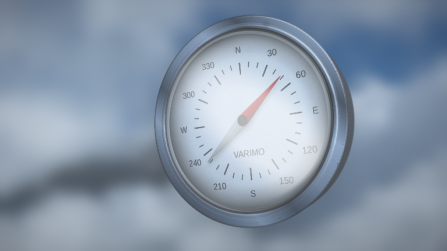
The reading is 50°
